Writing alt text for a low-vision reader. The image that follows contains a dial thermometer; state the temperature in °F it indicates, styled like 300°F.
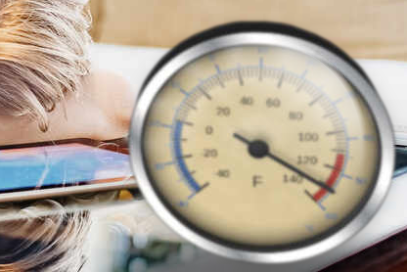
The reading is 130°F
